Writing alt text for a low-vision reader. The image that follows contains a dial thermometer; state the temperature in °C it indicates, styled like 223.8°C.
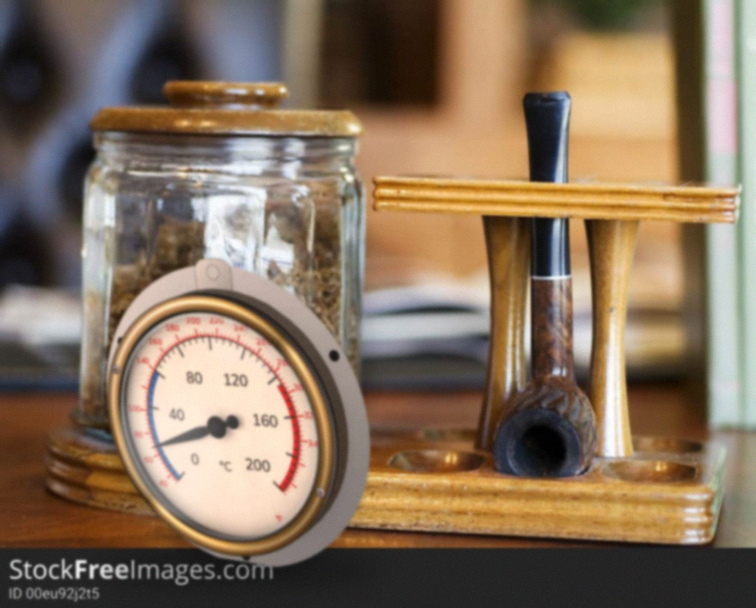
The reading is 20°C
